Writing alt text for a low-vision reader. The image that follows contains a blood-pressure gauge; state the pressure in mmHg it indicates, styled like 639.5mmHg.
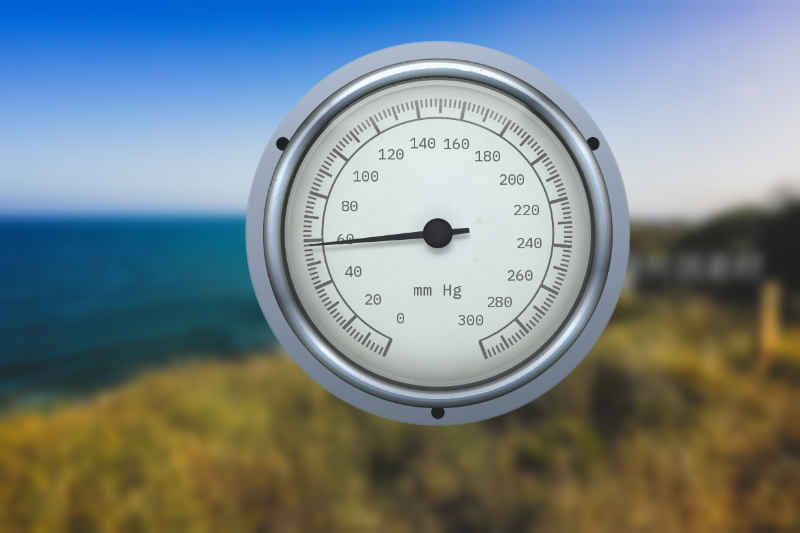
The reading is 58mmHg
